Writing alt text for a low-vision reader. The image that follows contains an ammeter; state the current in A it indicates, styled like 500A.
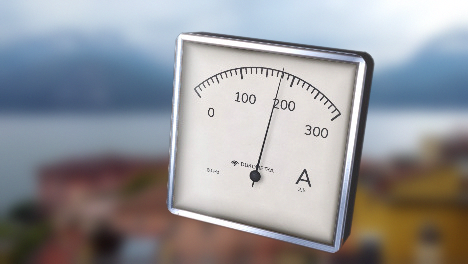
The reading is 180A
